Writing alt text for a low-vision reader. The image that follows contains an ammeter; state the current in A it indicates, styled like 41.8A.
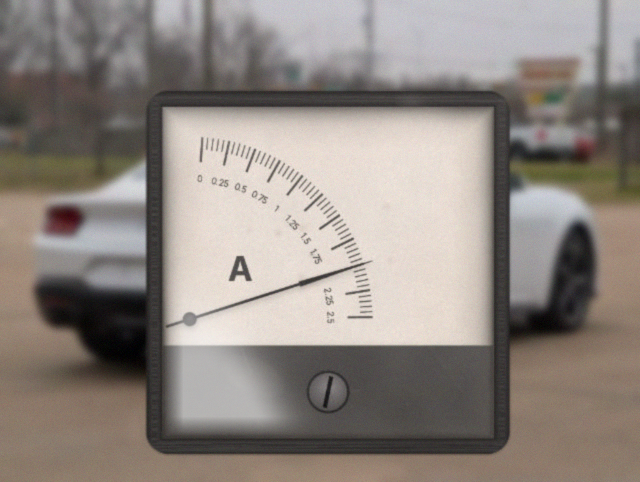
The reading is 2A
